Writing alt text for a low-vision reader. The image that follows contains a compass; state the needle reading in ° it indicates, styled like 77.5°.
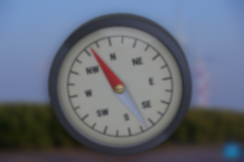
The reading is 337.5°
